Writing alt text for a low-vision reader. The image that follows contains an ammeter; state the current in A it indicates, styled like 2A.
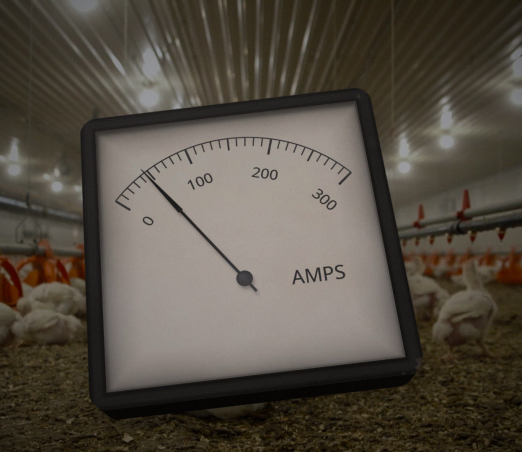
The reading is 45A
